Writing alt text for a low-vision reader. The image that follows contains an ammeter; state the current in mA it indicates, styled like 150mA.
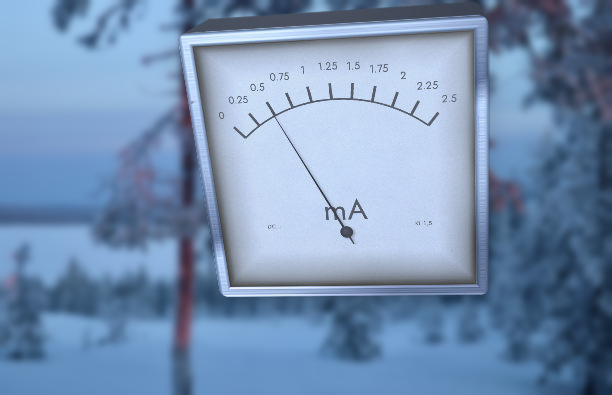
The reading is 0.5mA
